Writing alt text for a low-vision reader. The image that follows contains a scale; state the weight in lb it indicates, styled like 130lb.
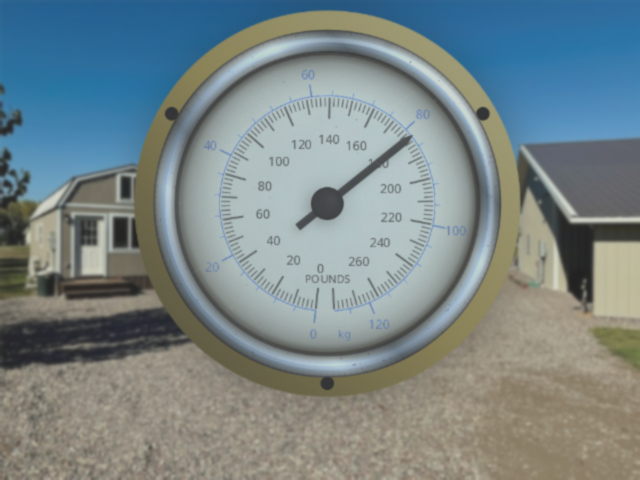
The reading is 180lb
